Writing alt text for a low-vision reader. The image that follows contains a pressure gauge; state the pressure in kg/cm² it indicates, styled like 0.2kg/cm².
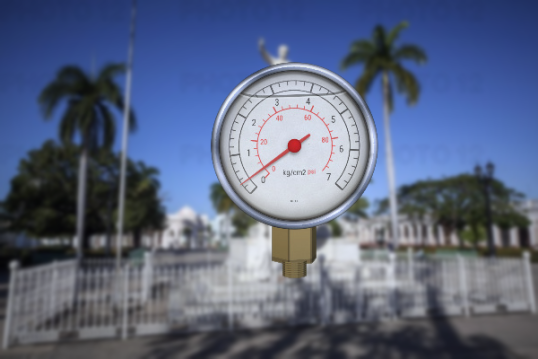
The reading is 0.3kg/cm²
